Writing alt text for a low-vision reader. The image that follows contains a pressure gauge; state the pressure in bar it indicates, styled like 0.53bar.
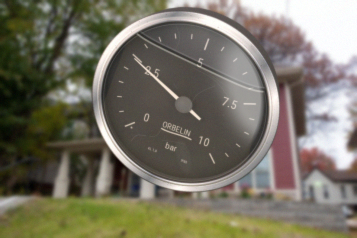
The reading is 2.5bar
